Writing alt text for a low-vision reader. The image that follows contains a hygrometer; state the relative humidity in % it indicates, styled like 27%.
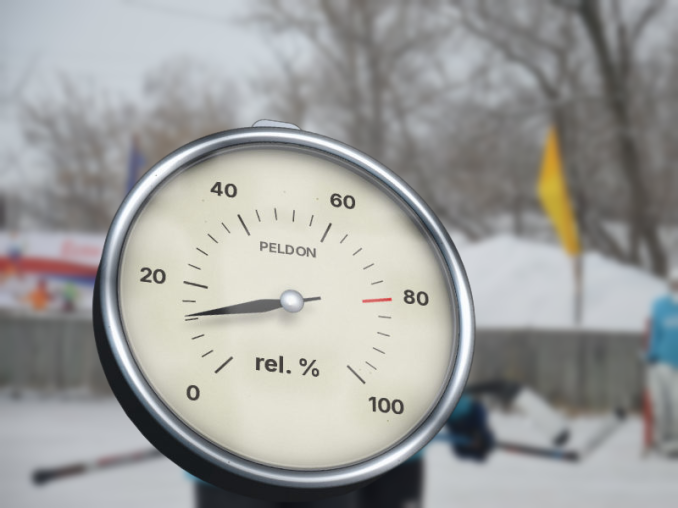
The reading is 12%
